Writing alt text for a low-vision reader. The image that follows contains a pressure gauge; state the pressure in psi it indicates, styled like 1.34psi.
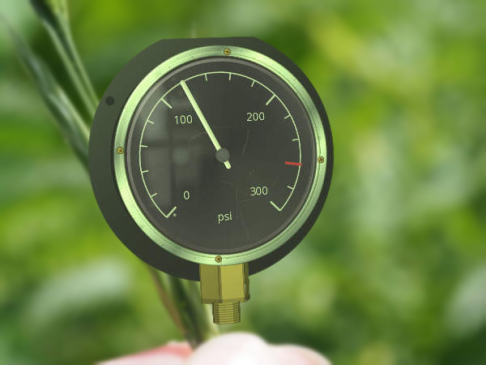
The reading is 120psi
